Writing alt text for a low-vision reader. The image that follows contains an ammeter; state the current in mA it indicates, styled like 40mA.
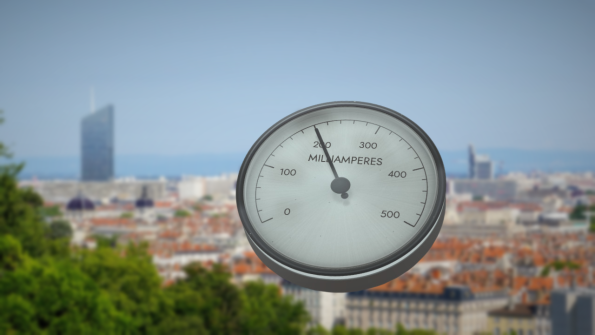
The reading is 200mA
